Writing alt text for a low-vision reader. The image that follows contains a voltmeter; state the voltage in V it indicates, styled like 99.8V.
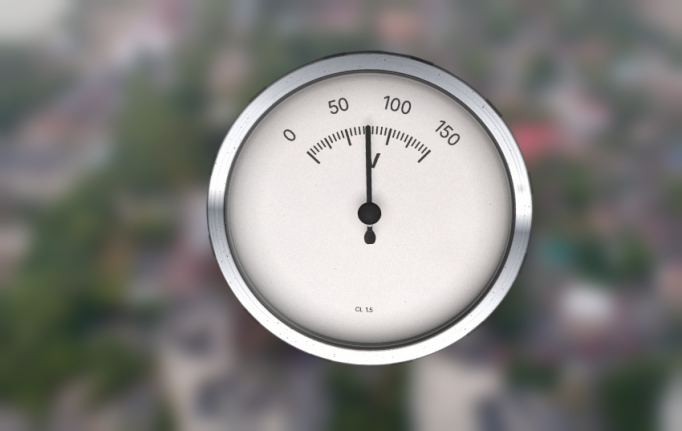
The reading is 75V
